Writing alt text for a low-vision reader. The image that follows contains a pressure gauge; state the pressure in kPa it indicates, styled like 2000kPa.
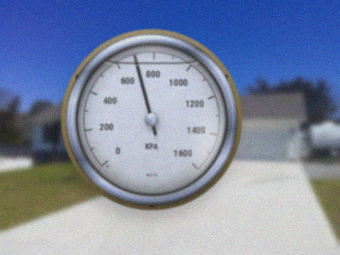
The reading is 700kPa
